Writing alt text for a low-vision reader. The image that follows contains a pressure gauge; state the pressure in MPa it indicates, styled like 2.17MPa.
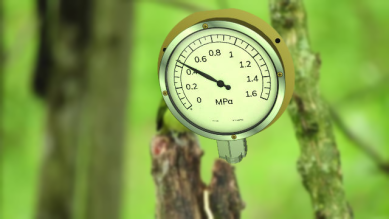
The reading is 0.45MPa
